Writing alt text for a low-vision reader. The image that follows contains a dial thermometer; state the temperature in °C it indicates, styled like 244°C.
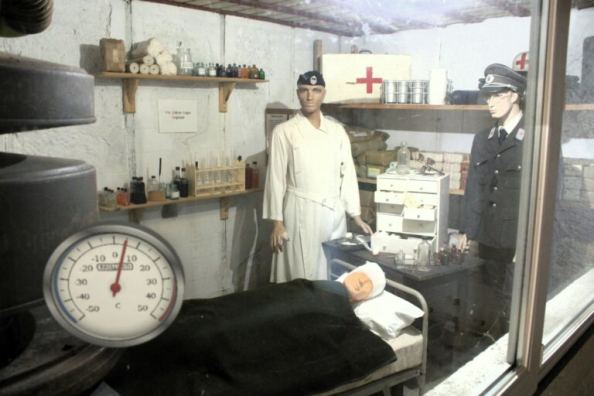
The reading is 5°C
